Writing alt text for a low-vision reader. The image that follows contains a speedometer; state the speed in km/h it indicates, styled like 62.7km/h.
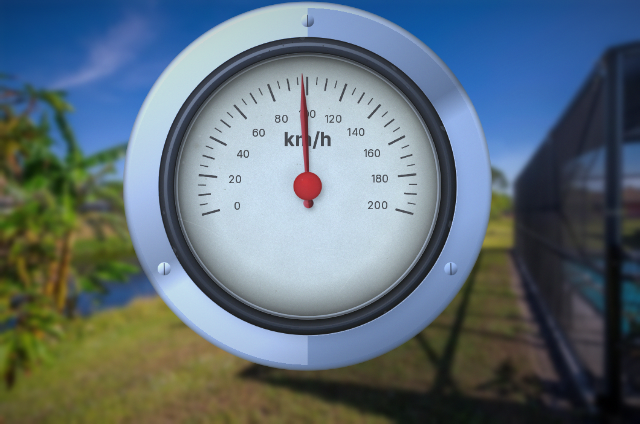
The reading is 97.5km/h
